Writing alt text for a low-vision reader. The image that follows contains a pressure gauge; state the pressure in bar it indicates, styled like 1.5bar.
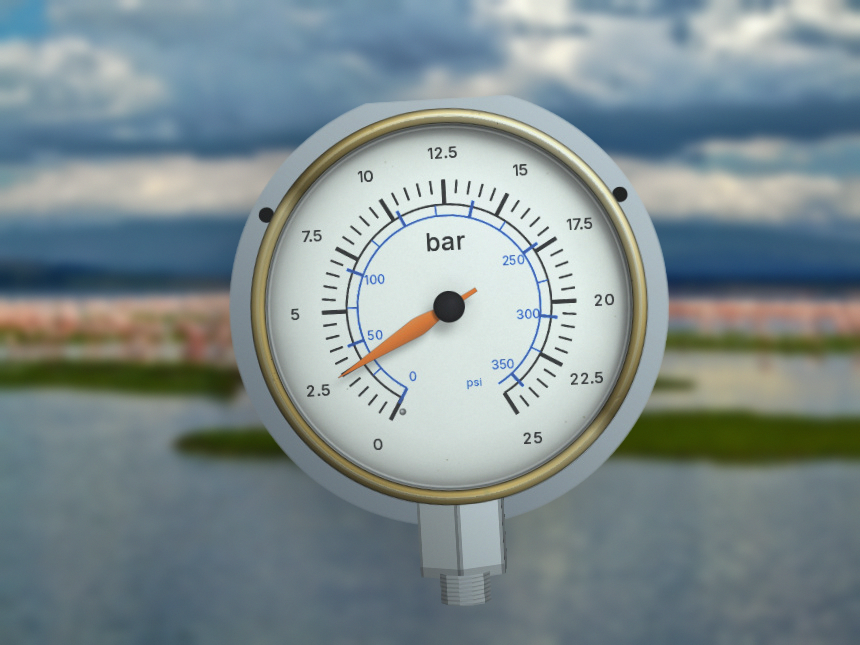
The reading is 2.5bar
